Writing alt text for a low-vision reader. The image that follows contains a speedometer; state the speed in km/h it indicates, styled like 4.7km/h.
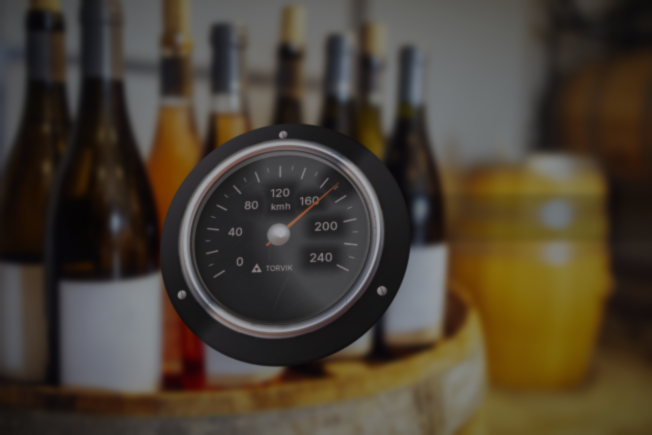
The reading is 170km/h
